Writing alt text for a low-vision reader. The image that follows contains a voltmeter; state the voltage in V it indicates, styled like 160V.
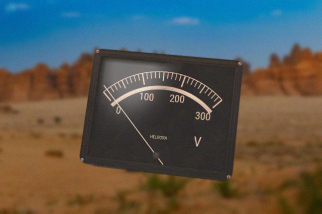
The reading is 10V
